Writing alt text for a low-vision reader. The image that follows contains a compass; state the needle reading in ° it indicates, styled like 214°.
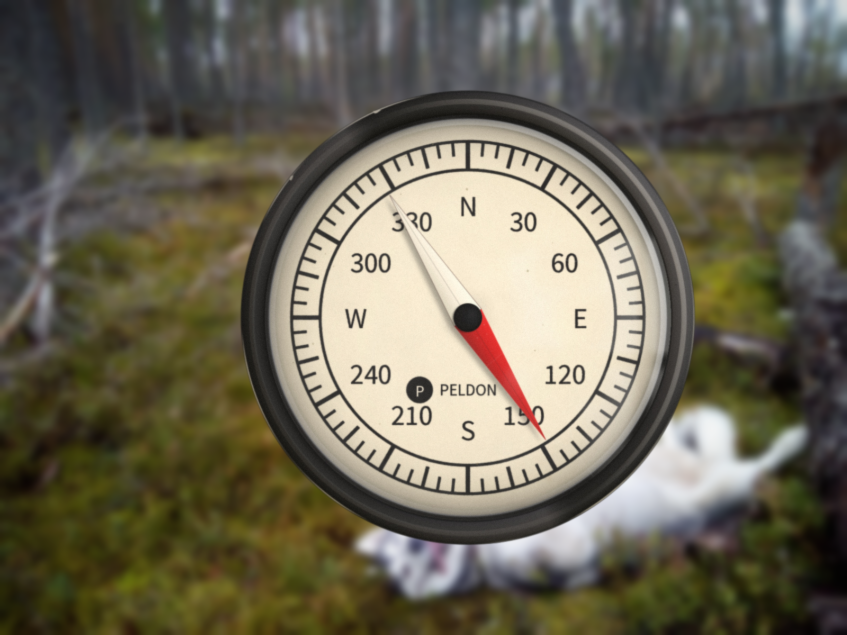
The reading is 147.5°
